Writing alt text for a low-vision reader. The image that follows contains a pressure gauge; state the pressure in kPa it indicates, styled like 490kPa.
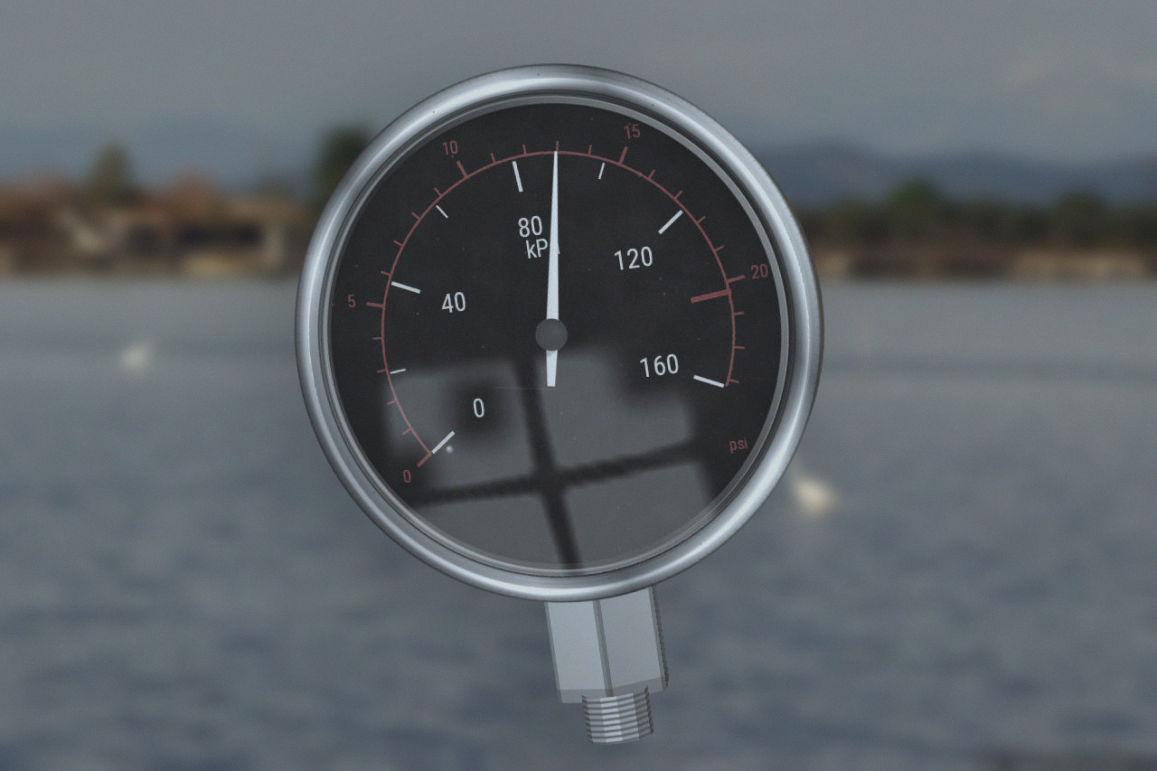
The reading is 90kPa
